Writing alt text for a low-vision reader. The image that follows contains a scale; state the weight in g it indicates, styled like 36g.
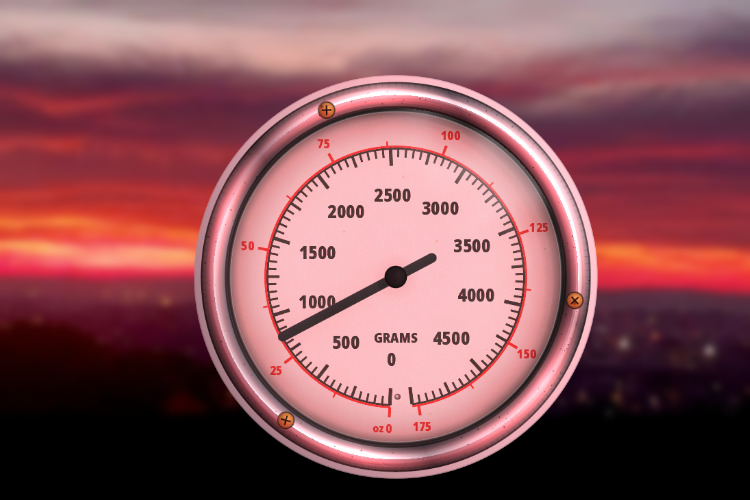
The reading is 850g
